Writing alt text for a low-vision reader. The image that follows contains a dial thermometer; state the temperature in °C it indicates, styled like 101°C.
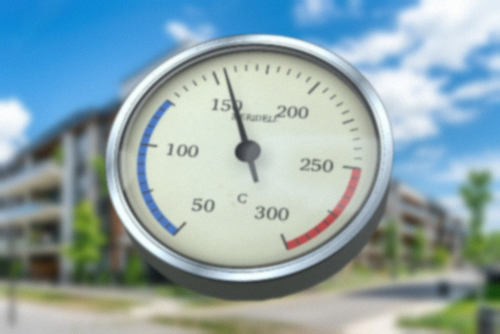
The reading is 155°C
